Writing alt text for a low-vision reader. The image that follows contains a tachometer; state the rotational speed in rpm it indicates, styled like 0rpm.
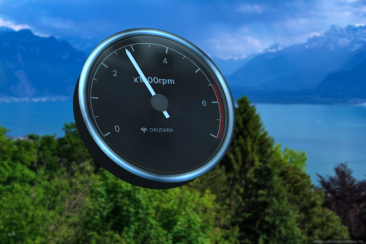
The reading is 2750rpm
